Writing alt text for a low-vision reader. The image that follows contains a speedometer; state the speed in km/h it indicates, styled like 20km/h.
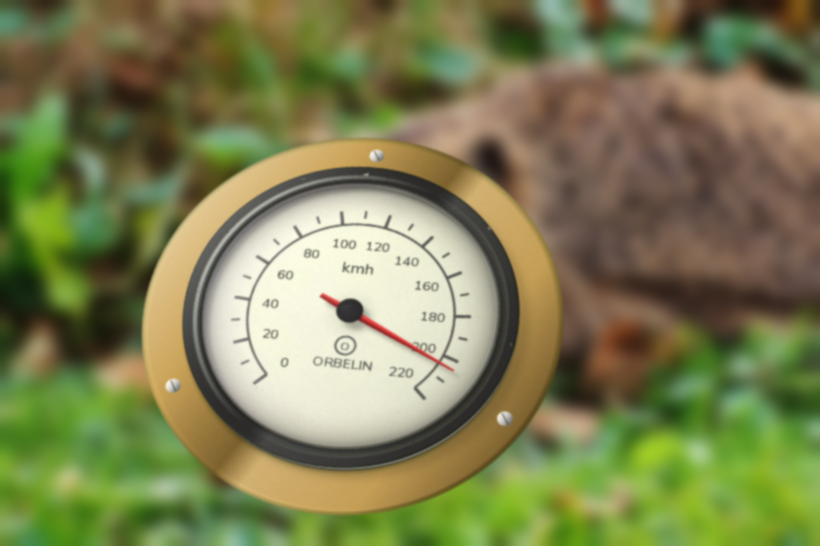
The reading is 205km/h
